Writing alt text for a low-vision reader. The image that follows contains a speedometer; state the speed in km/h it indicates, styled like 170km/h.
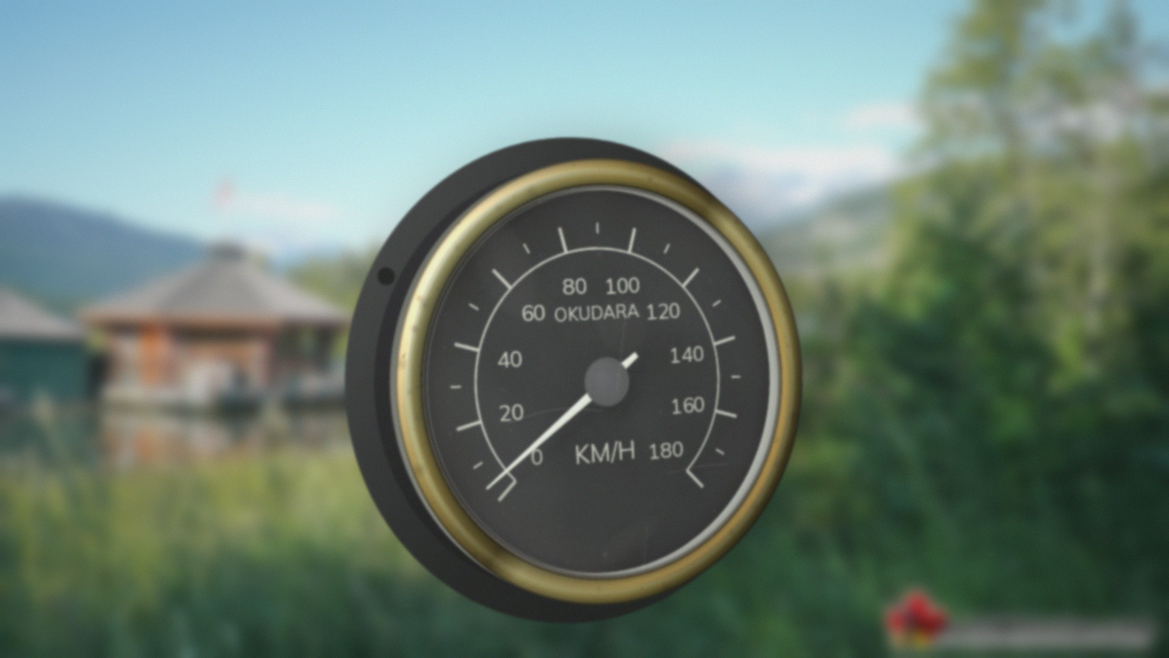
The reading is 5km/h
